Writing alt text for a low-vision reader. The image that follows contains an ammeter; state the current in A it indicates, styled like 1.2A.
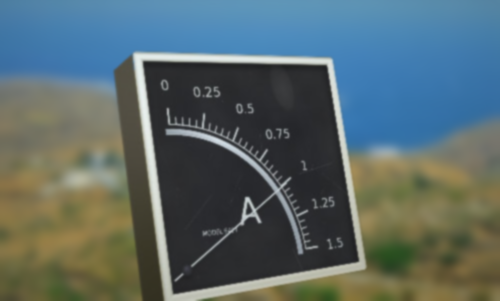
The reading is 1A
